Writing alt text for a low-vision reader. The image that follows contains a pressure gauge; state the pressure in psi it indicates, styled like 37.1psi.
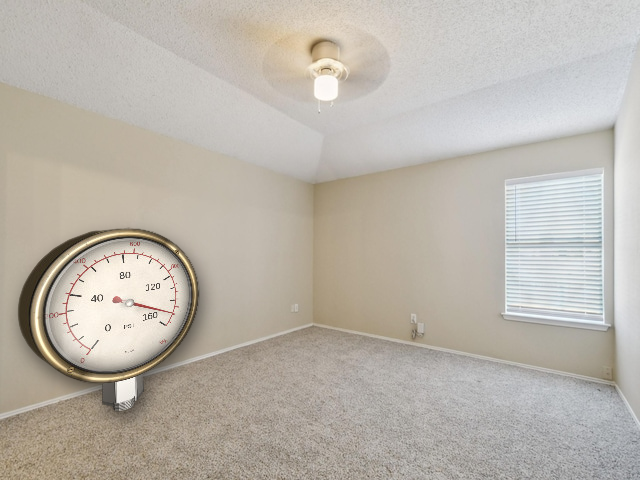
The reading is 150psi
